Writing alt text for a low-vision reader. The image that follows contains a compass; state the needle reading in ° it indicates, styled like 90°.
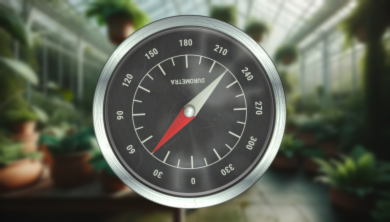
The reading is 45°
